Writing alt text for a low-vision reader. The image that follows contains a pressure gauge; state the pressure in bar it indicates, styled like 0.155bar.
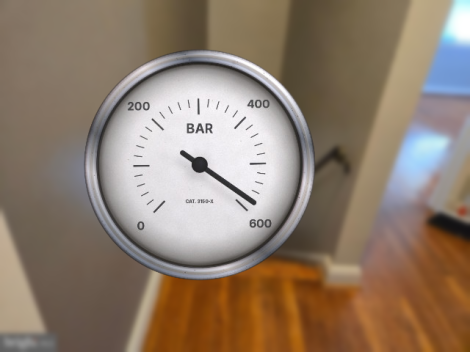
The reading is 580bar
